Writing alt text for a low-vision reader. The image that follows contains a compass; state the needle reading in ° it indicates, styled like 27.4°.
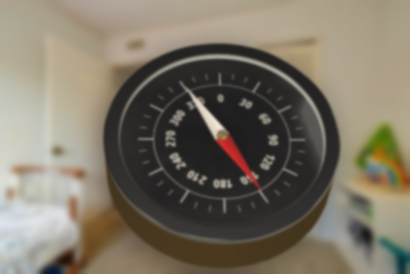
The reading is 150°
